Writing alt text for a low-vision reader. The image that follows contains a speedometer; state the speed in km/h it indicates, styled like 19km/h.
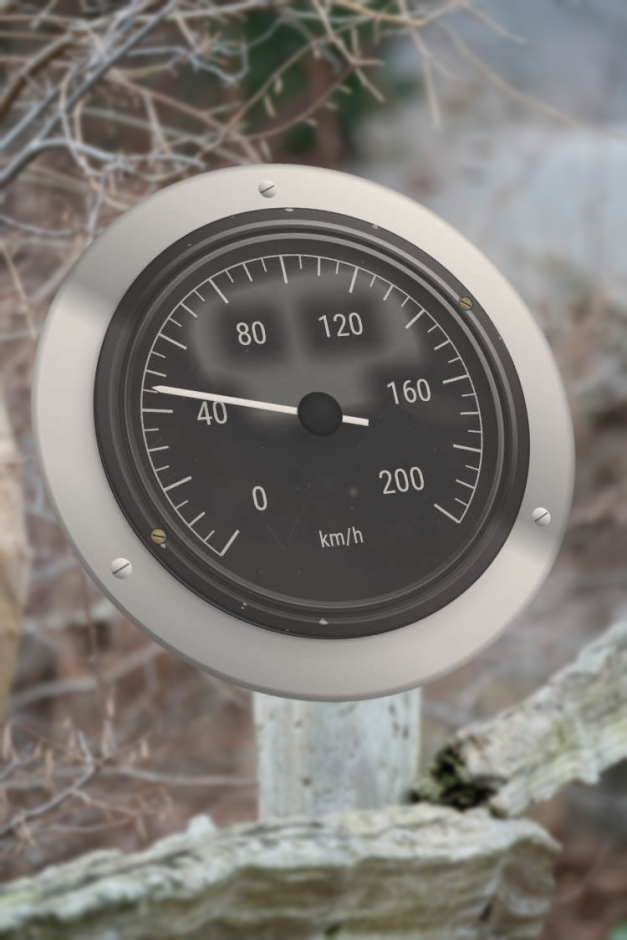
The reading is 45km/h
